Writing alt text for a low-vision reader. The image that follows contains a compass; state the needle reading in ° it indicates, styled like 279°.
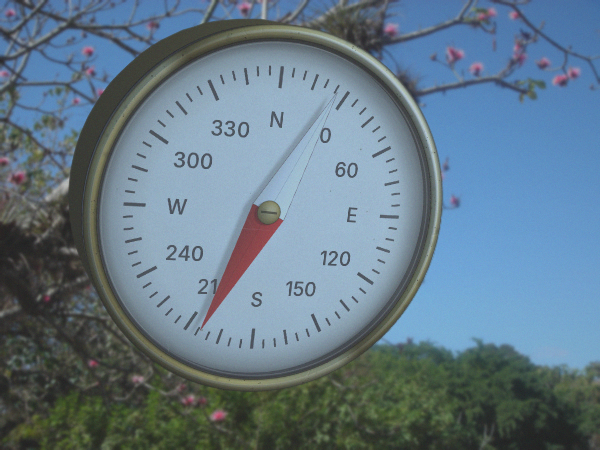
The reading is 205°
